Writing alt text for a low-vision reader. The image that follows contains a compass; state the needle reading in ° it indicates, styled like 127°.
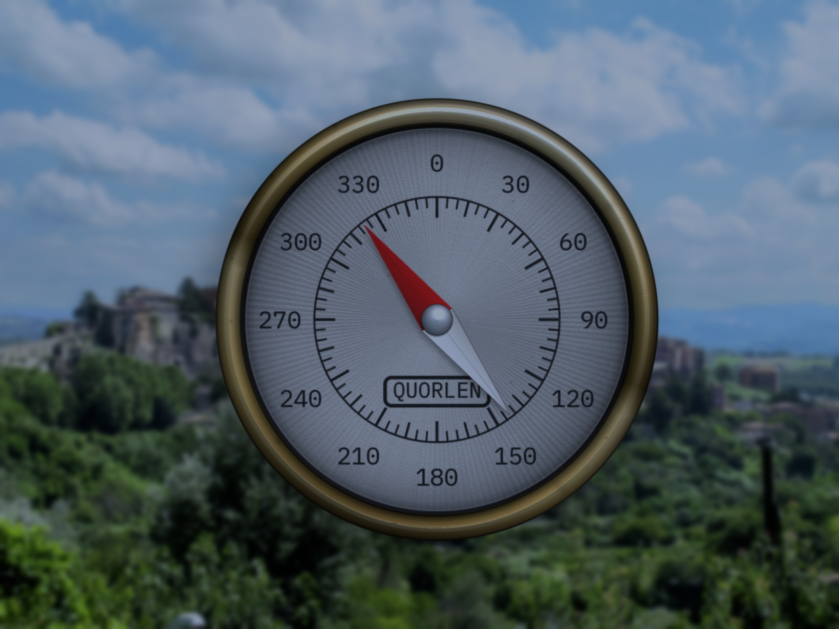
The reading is 322.5°
